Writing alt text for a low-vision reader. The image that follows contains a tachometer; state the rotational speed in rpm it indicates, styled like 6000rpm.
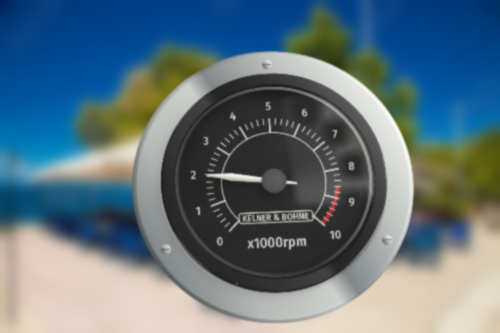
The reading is 2000rpm
